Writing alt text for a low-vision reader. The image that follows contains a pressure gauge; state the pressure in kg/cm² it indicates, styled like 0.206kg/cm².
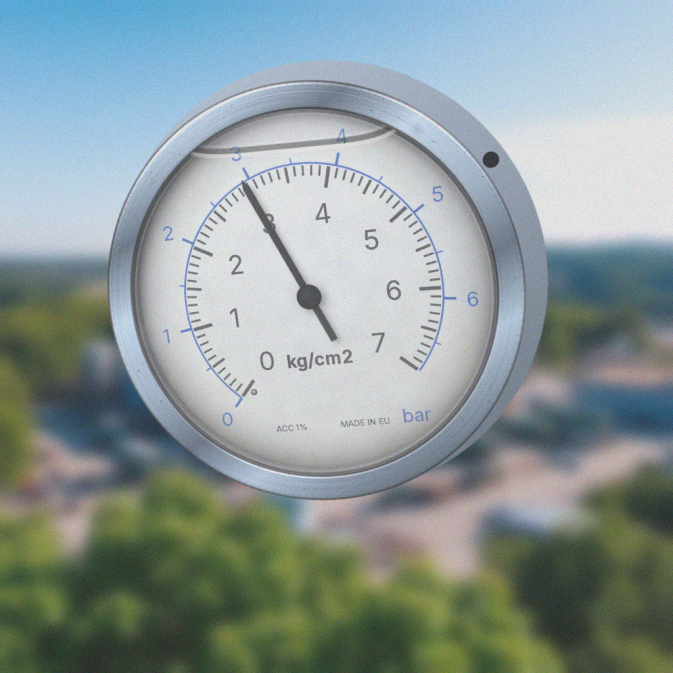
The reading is 3kg/cm²
